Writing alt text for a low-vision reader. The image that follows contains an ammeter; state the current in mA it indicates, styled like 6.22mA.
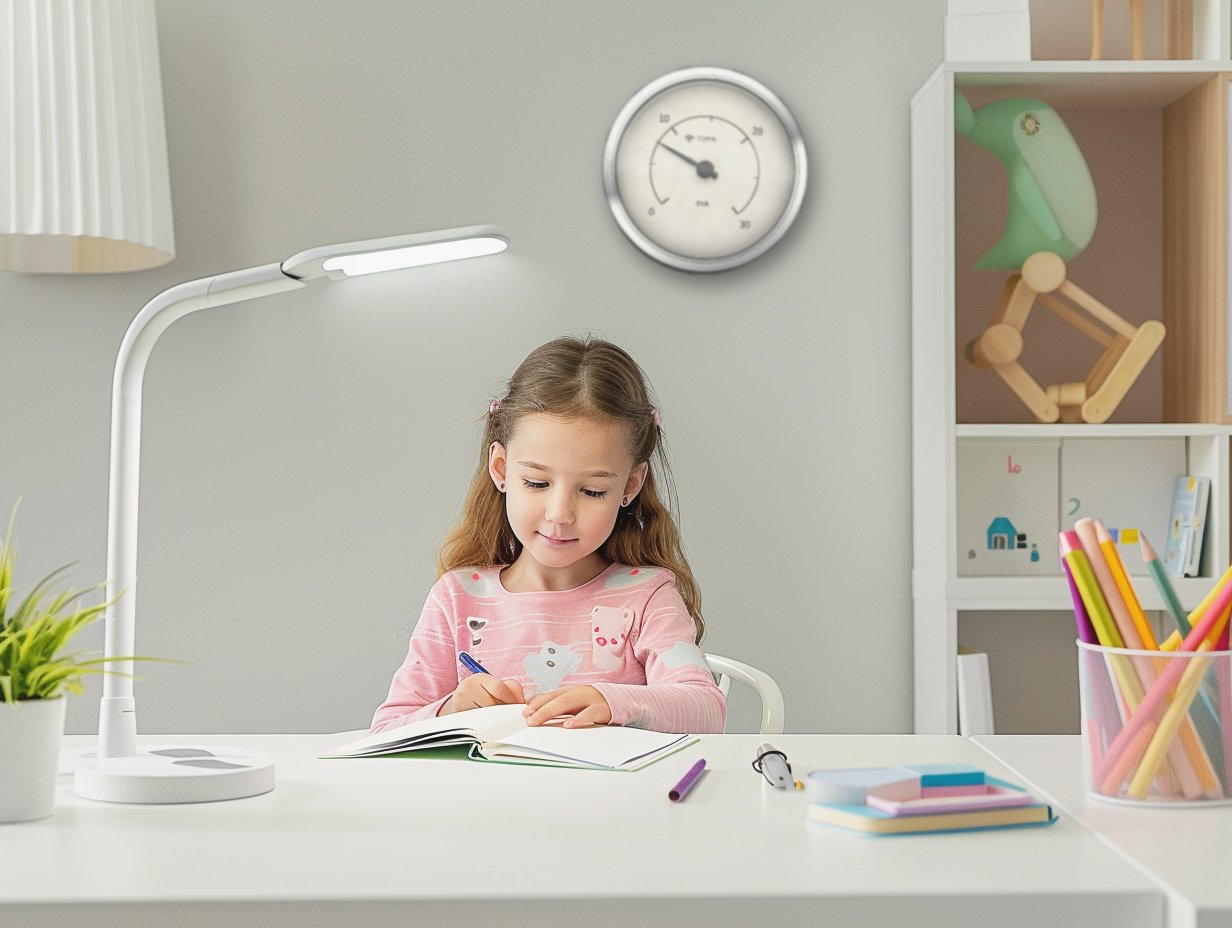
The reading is 7.5mA
